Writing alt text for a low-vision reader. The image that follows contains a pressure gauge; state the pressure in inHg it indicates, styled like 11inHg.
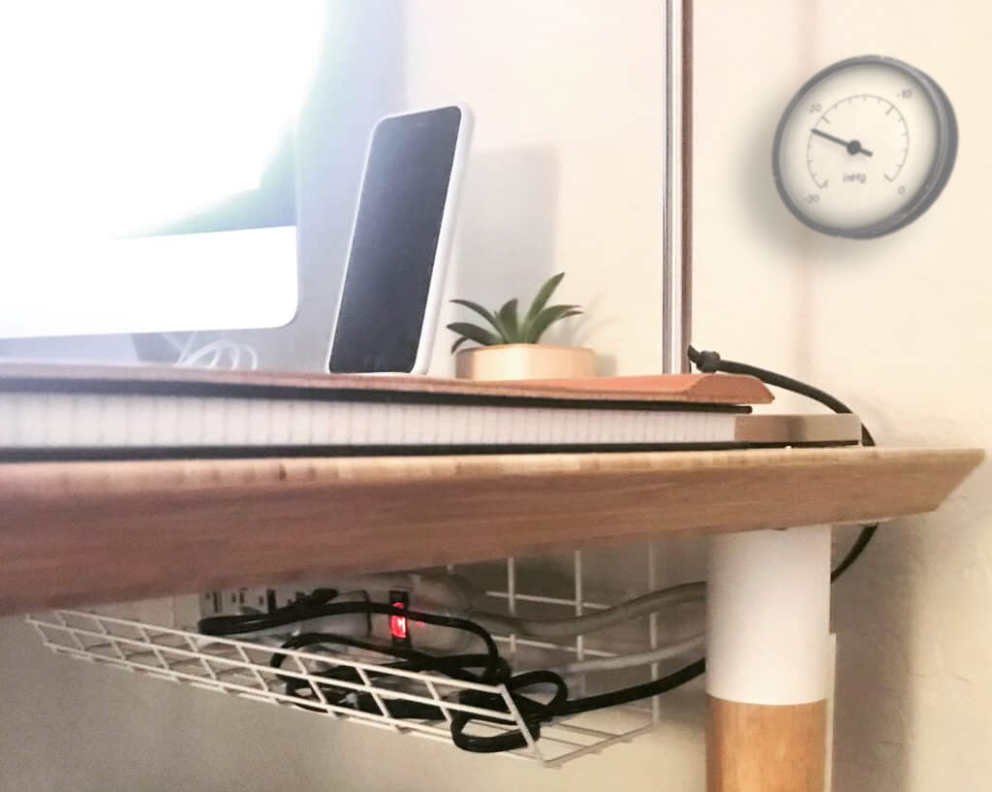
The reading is -22inHg
